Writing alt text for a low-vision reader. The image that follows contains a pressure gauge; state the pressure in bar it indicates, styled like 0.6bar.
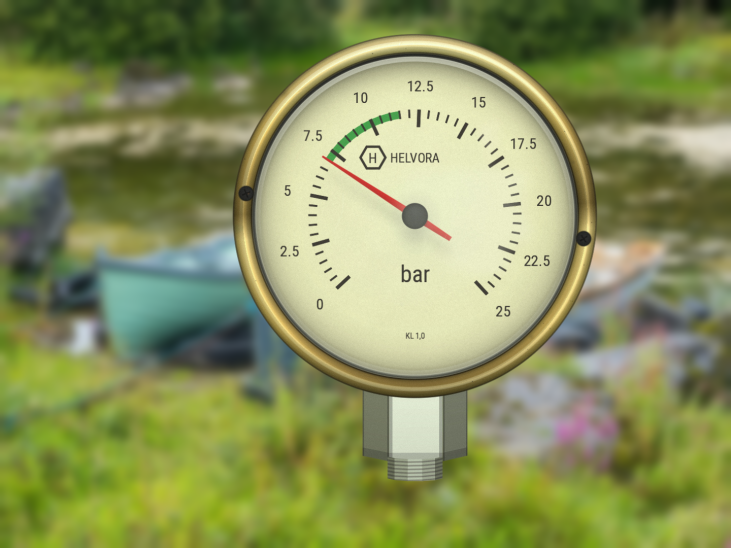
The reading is 7bar
